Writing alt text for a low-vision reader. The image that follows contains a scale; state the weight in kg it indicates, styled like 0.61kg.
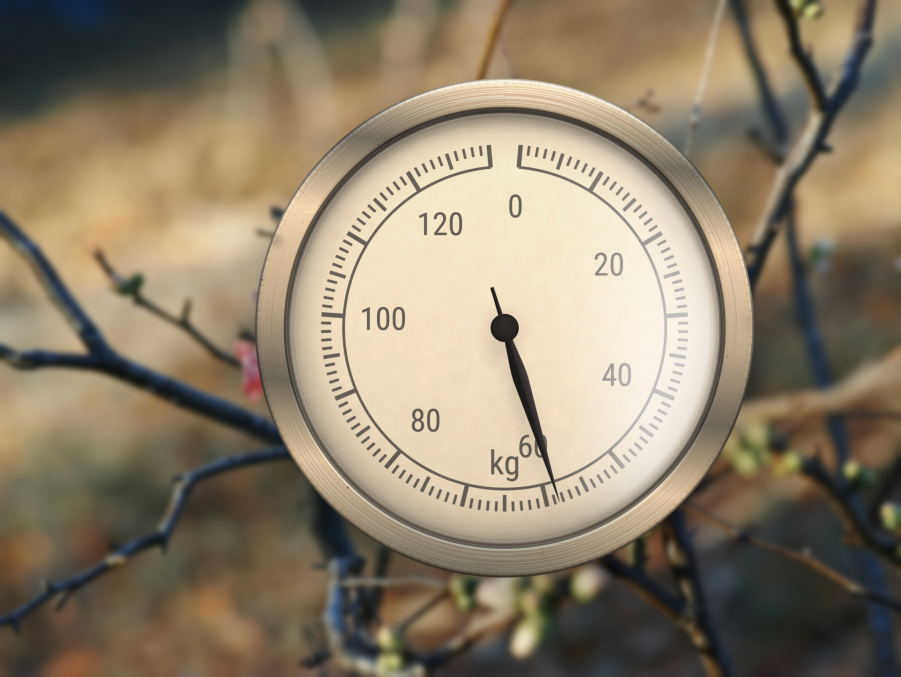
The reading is 58.5kg
